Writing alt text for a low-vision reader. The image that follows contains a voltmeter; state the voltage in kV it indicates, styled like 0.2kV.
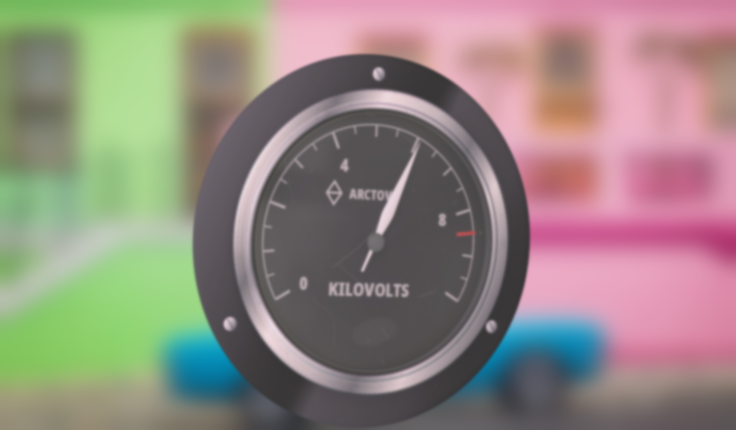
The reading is 6kV
